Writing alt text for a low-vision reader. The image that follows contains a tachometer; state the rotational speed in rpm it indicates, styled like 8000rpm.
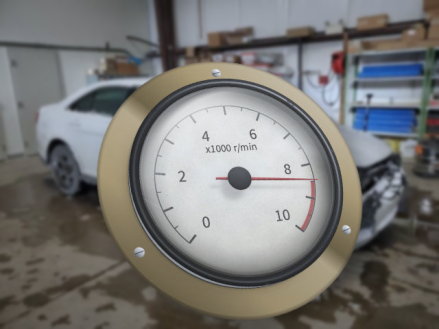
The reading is 8500rpm
